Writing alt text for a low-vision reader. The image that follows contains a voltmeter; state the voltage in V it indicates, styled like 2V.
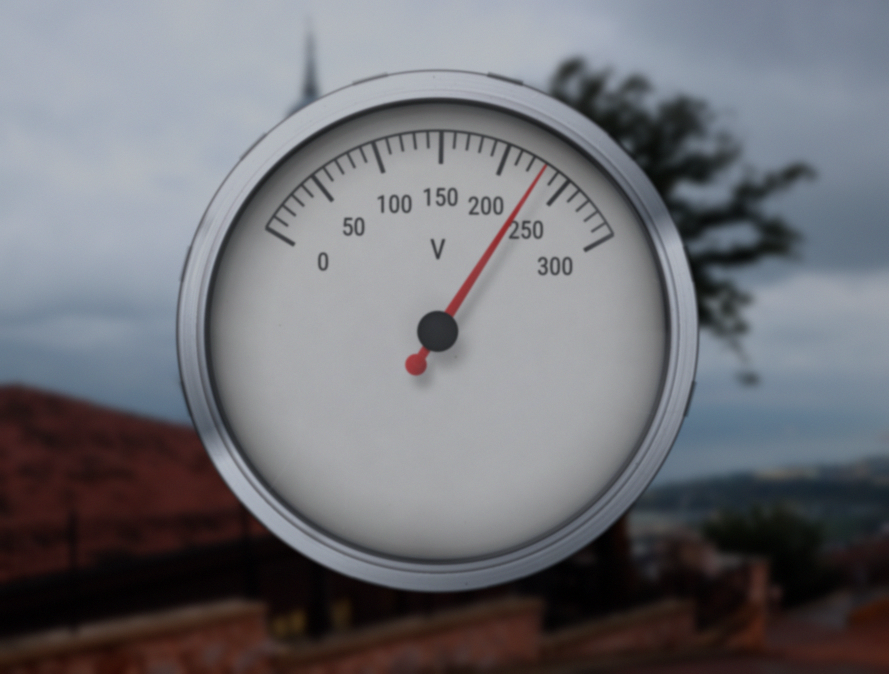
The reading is 230V
